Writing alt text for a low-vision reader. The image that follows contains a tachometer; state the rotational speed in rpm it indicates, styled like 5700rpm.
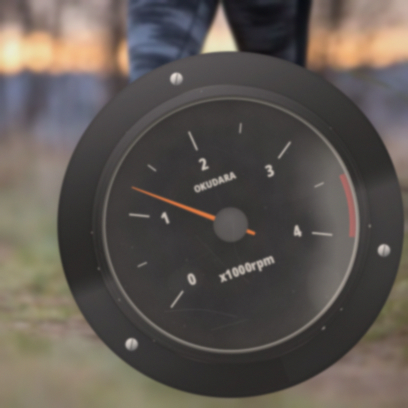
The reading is 1250rpm
